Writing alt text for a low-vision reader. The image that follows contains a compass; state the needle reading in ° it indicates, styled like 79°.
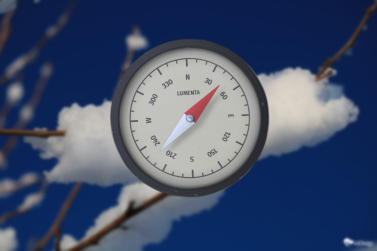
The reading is 45°
